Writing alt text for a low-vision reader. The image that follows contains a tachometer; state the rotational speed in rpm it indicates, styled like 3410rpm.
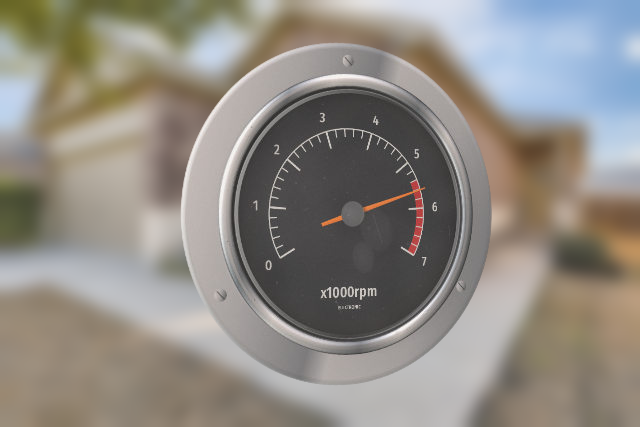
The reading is 5600rpm
